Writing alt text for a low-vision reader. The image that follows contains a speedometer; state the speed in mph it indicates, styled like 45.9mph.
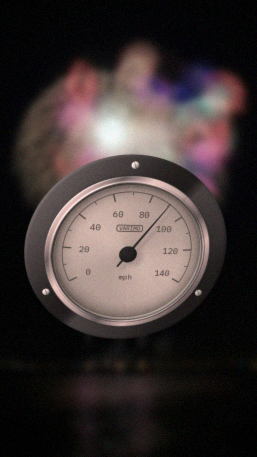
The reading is 90mph
